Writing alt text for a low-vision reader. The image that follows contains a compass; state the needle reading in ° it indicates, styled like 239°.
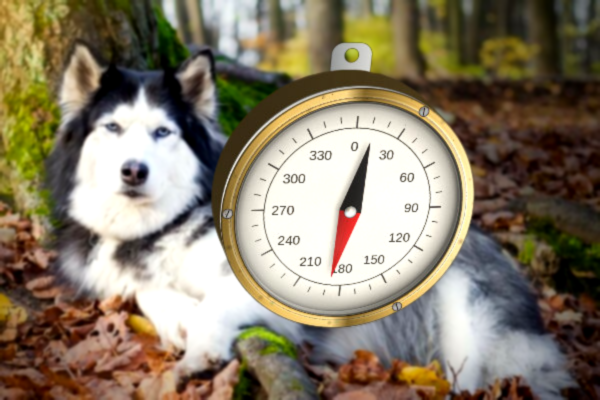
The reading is 190°
